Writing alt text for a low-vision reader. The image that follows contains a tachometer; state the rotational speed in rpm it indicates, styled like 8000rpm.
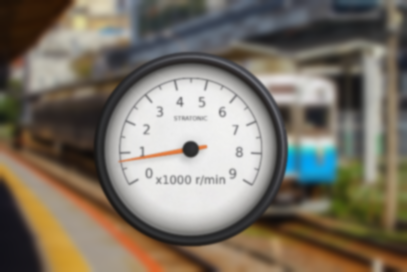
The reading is 750rpm
